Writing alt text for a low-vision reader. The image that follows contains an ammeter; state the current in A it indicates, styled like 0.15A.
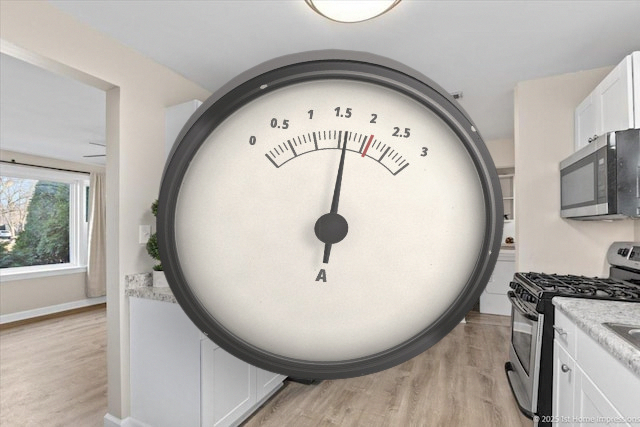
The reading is 1.6A
